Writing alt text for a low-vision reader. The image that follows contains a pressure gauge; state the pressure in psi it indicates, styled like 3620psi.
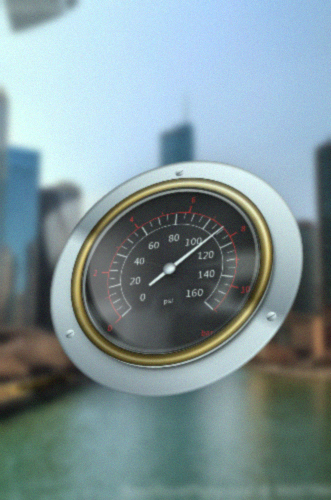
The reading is 110psi
